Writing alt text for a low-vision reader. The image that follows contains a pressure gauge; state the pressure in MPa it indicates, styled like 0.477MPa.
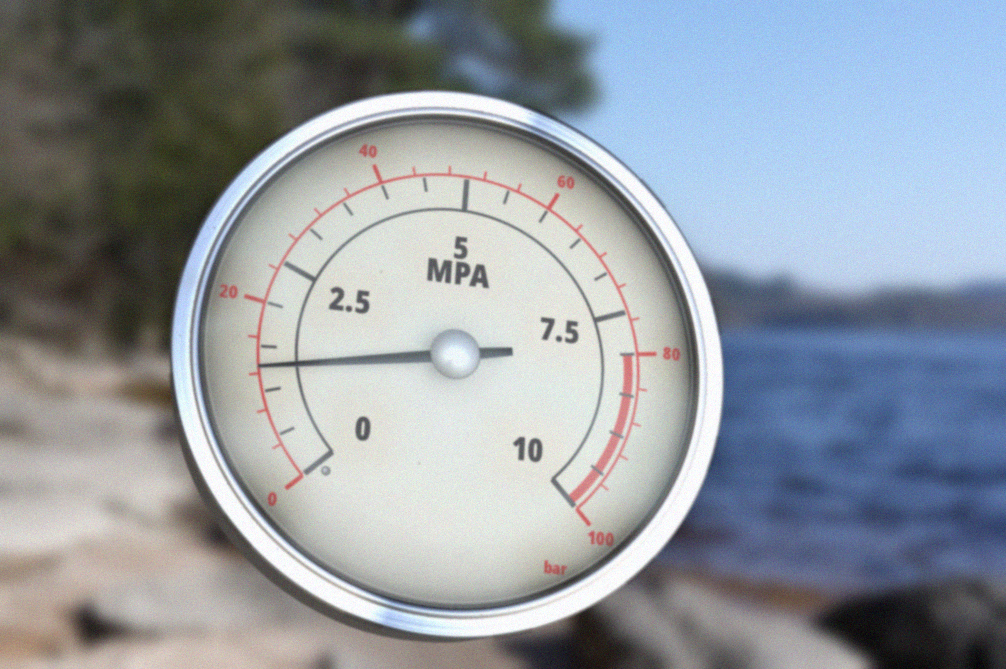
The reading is 1.25MPa
